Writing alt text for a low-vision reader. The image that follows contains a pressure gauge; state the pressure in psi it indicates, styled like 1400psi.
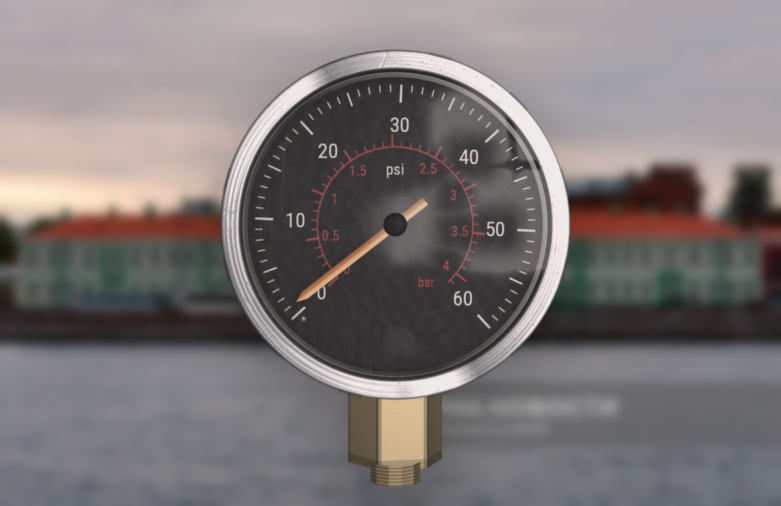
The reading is 1psi
